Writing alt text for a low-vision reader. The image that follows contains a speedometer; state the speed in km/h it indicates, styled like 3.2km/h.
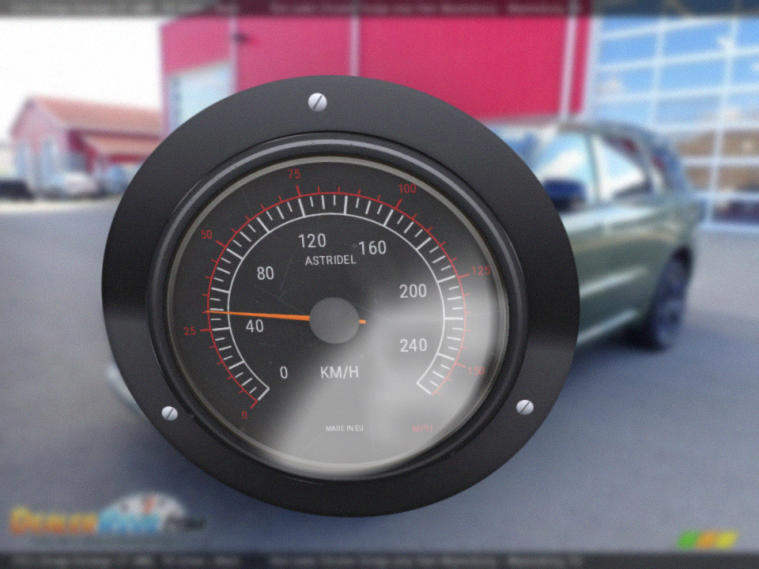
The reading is 50km/h
